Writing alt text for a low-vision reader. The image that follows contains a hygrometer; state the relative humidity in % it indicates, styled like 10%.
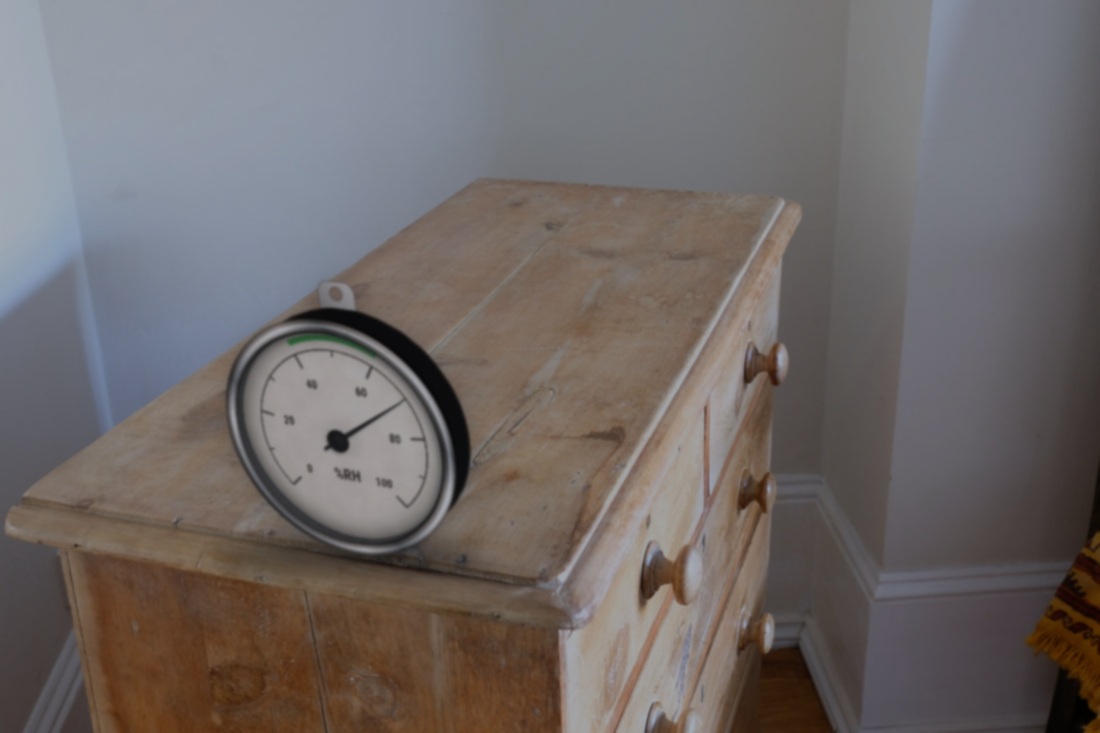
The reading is 70%
